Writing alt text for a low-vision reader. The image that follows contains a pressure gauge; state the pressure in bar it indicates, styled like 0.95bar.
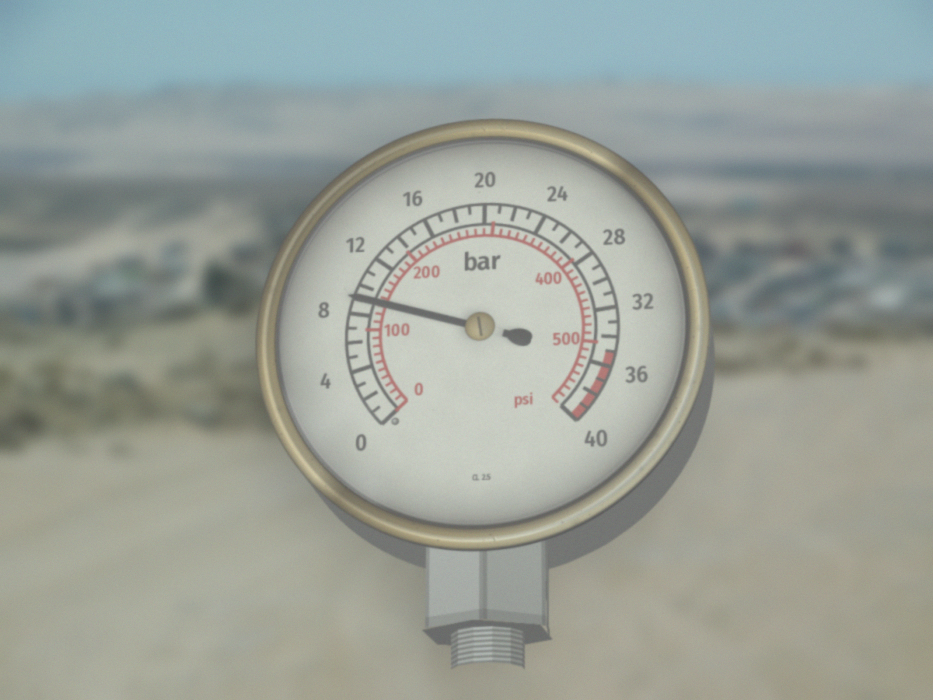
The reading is 9bar
